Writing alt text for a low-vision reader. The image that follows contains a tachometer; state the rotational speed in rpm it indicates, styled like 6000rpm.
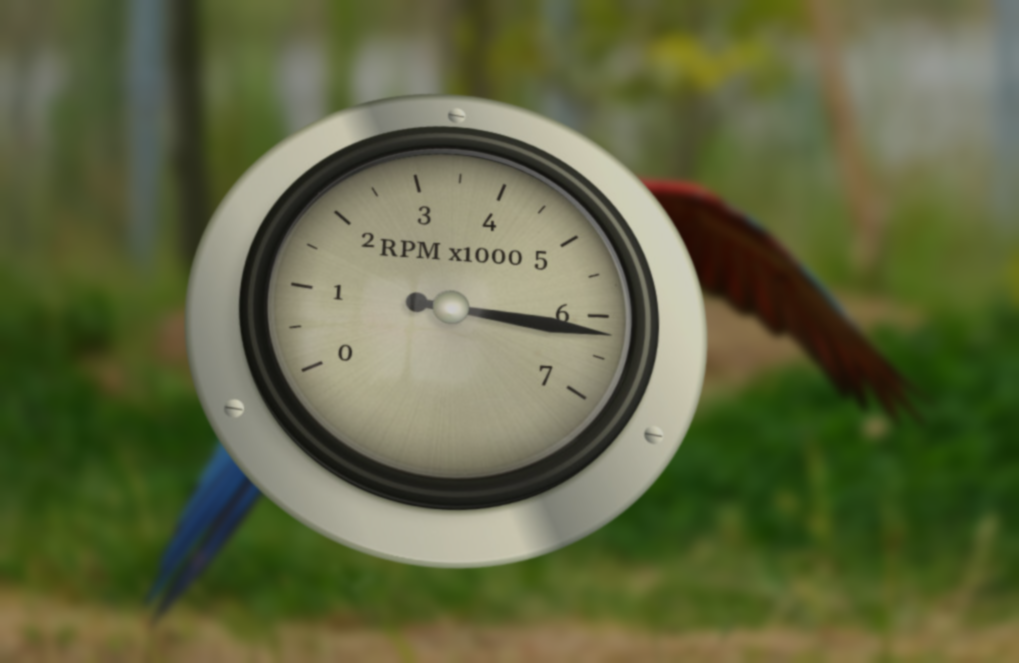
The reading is 6250rpm
